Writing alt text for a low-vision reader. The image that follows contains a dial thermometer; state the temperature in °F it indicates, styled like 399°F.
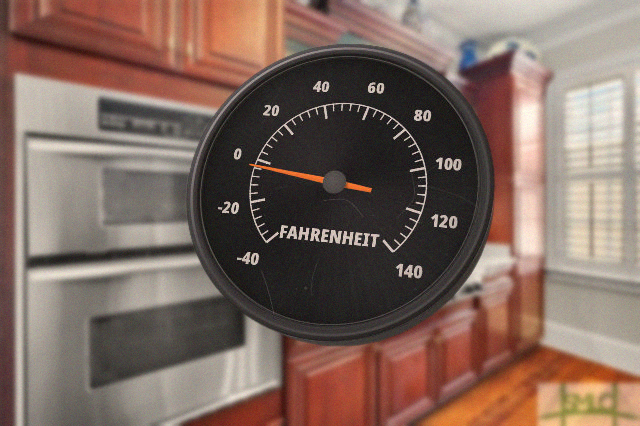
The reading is -4°F
